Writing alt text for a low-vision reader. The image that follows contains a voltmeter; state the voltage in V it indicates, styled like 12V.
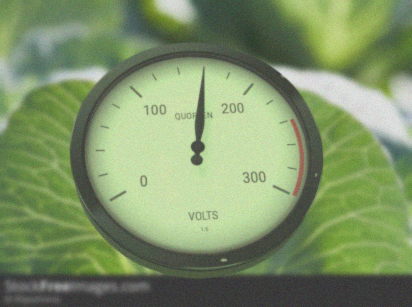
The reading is 160V
